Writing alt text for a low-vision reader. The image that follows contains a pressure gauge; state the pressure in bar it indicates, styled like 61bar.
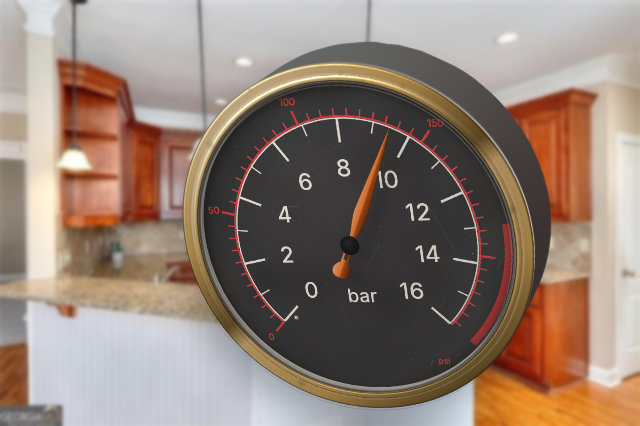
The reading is 9.5bar
